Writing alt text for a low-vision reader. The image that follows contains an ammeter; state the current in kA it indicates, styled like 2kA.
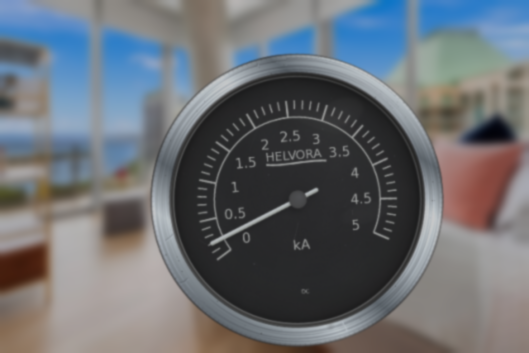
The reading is 0.2kA
